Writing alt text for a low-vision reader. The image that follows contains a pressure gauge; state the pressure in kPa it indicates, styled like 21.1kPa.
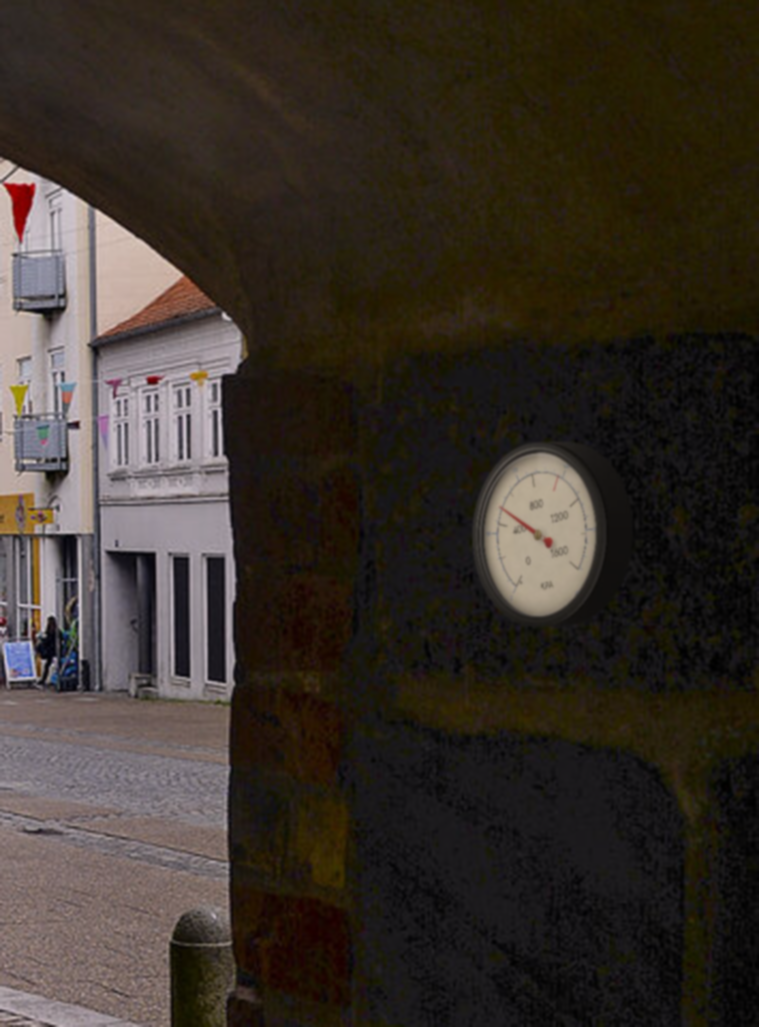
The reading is 500kPa
